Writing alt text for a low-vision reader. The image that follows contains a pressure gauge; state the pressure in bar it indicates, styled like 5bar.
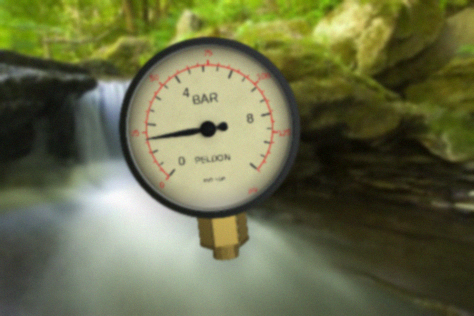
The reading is 1.5bar
